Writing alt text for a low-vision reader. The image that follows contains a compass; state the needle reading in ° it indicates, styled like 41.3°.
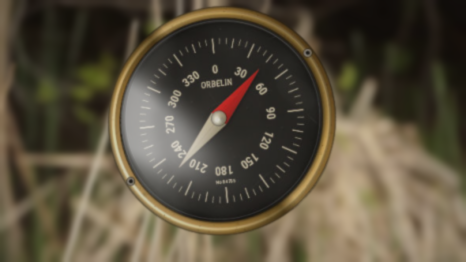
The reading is 45°
